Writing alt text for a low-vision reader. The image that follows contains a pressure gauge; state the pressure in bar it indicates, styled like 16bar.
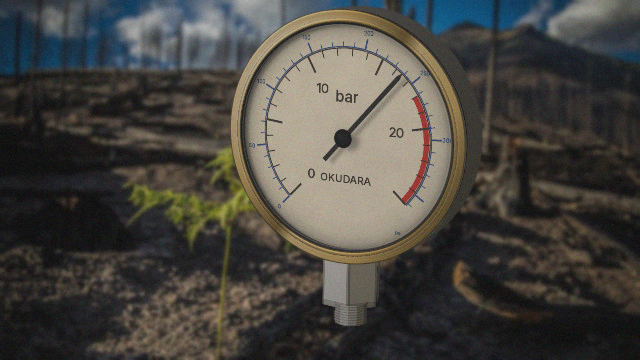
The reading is 16.5bar
